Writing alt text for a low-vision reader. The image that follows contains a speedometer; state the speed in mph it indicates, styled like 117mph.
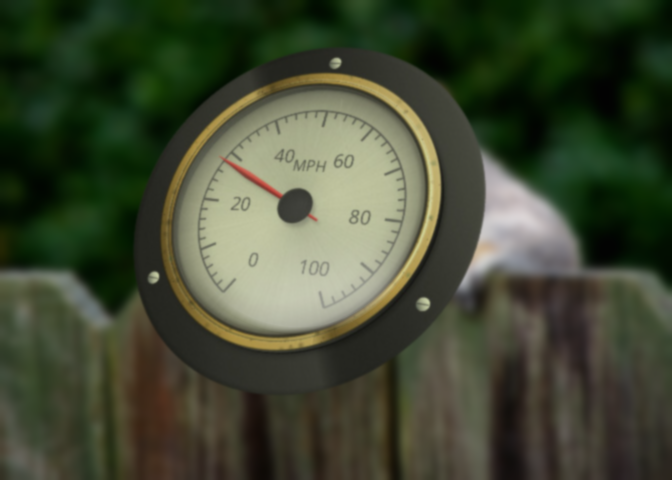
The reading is 28mph
